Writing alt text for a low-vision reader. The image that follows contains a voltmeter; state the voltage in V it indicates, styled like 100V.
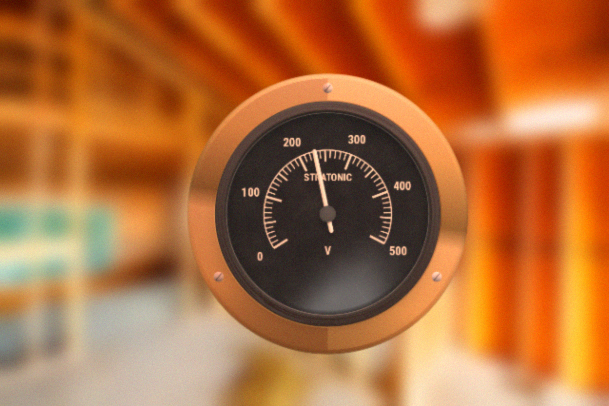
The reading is 230V
